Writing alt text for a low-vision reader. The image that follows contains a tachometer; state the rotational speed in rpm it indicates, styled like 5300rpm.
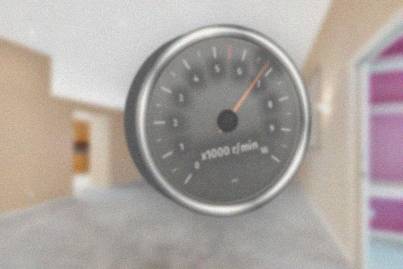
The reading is 6750rpm
